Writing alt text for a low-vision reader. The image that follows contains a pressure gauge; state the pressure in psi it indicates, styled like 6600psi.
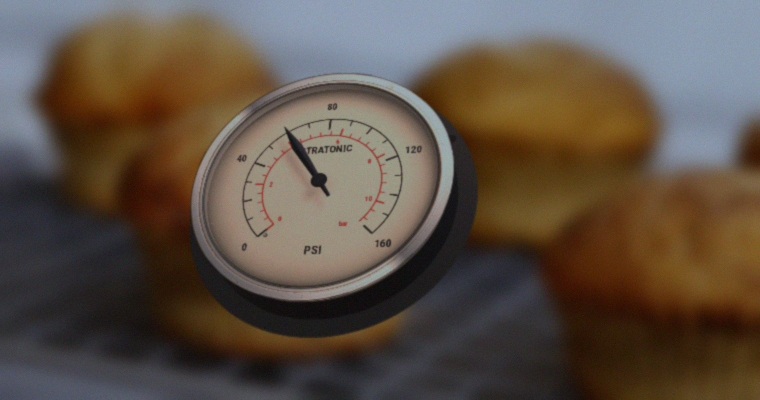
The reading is 60psi
